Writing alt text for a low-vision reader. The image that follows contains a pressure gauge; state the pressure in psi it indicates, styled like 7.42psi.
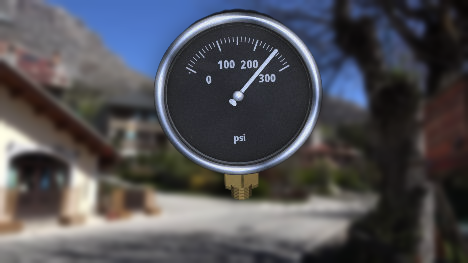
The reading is 250psi
